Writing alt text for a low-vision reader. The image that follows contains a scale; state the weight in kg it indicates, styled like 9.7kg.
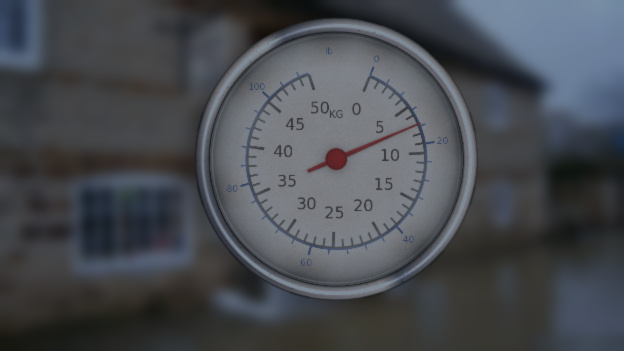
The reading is 7kg
